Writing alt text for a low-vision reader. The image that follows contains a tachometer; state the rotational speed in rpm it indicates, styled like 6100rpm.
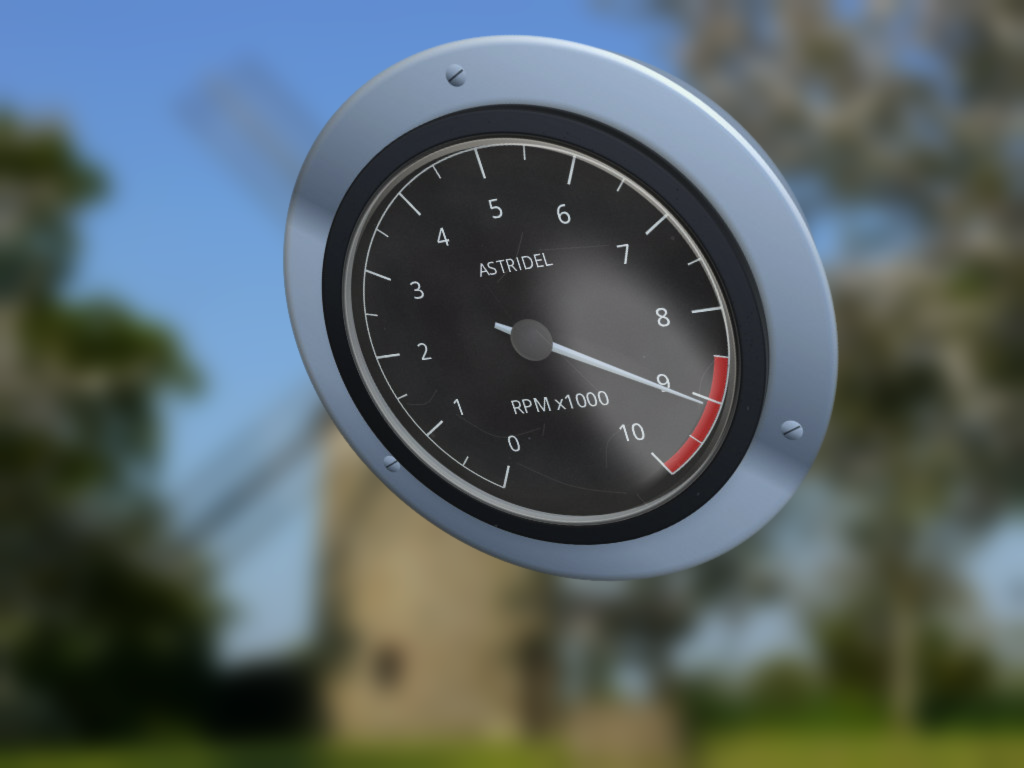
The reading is 9000rpm
